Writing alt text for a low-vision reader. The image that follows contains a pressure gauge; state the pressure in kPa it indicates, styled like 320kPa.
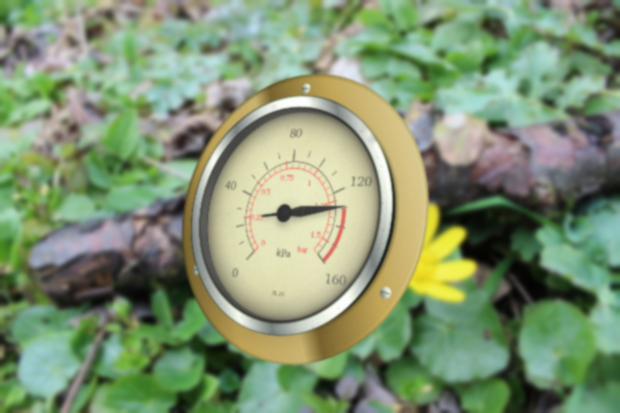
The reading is 130kPa
